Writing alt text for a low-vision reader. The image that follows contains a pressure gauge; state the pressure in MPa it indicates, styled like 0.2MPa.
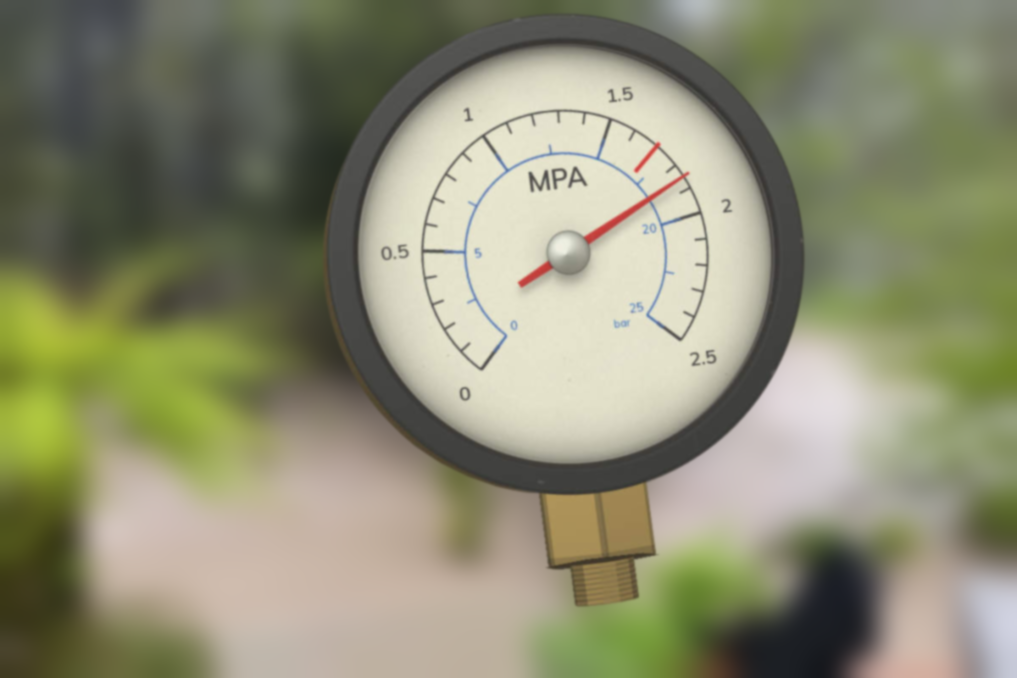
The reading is 1.85MPa
